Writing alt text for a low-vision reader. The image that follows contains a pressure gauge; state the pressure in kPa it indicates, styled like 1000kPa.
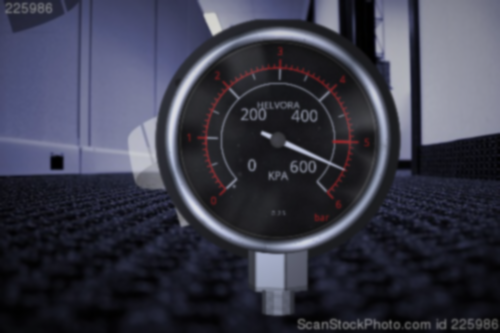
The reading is 550kPa
